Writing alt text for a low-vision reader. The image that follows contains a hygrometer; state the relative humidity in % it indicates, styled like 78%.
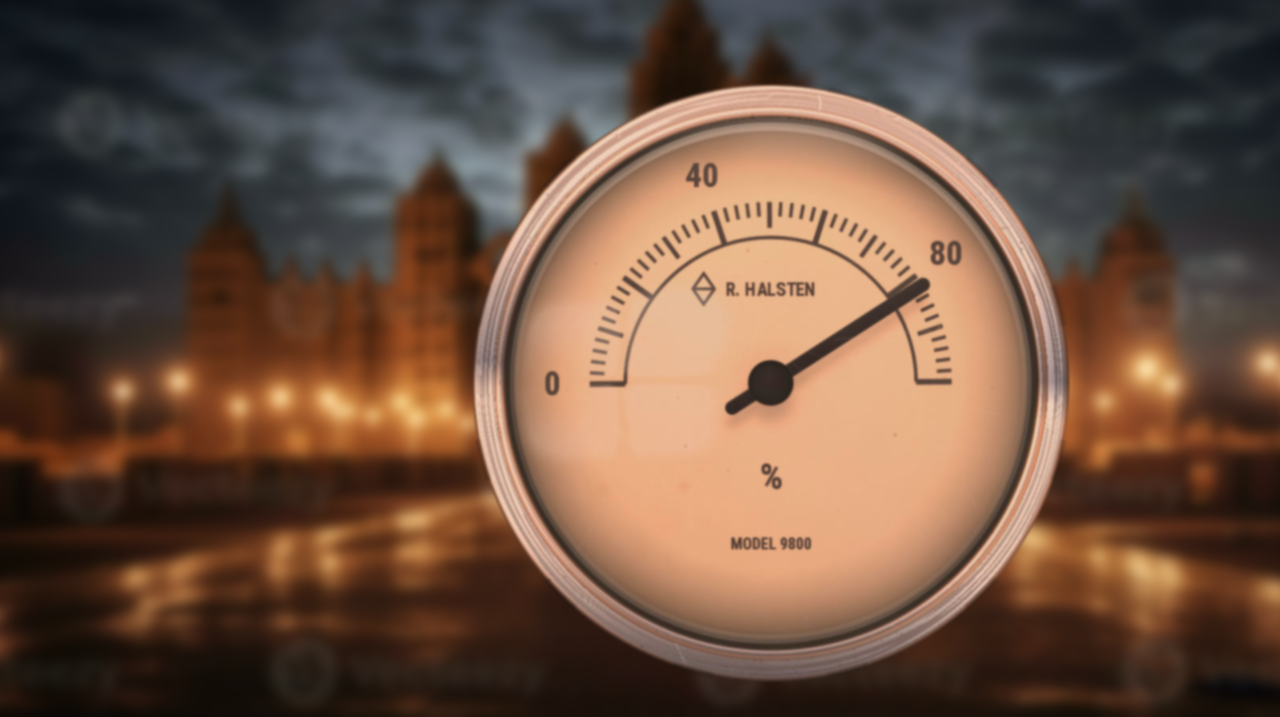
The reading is 82%
